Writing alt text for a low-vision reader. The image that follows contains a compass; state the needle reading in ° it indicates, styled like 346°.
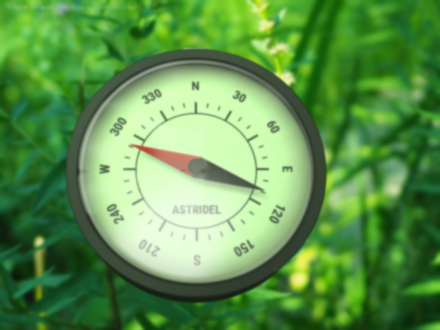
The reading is 290°
